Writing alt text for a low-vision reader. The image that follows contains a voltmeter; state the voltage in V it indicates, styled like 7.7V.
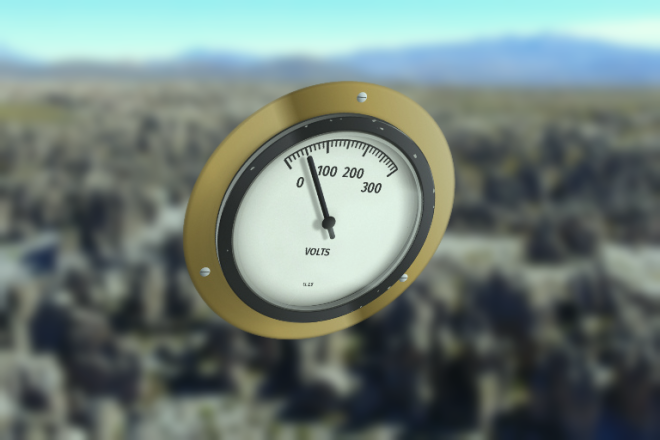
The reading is 50V
